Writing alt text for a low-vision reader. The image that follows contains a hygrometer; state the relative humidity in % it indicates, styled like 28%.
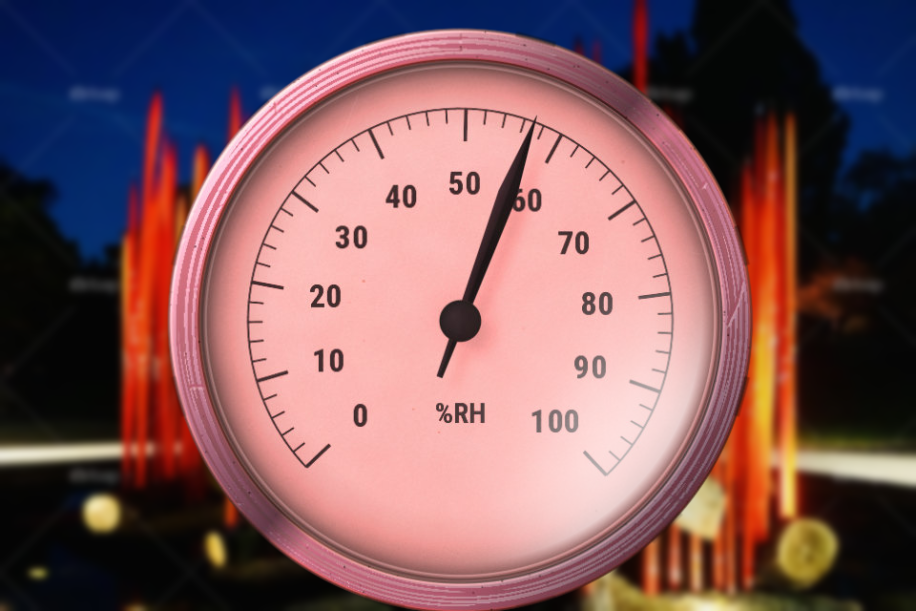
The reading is 57%
